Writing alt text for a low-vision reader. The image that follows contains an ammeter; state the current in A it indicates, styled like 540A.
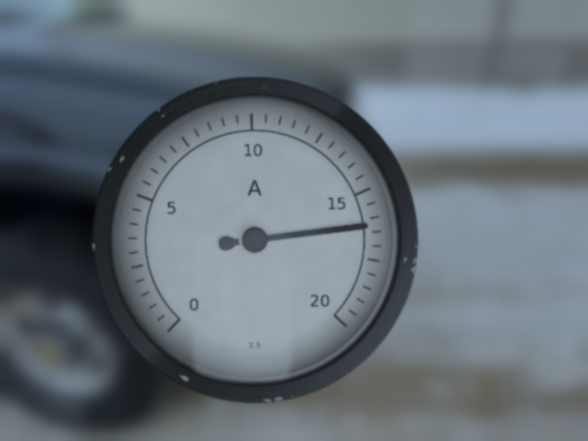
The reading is 16.25A
